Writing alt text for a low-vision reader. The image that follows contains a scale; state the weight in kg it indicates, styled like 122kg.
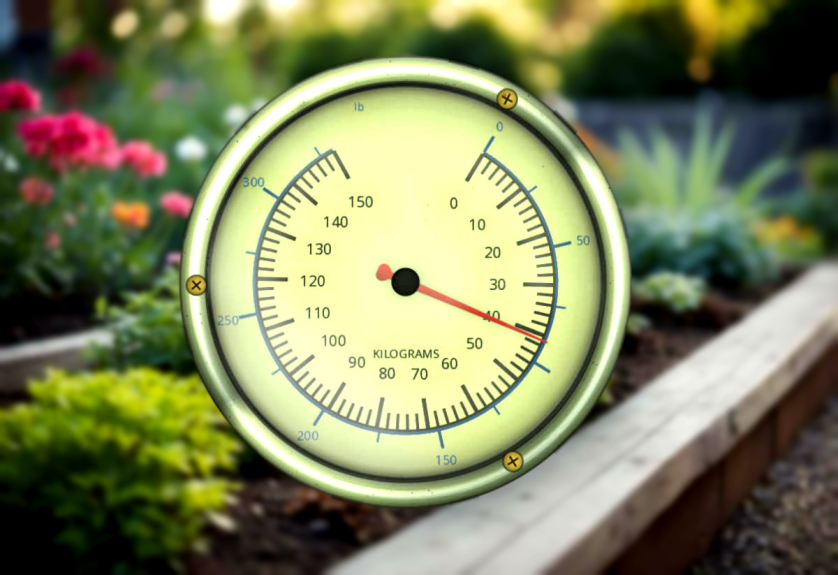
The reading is 41kg
